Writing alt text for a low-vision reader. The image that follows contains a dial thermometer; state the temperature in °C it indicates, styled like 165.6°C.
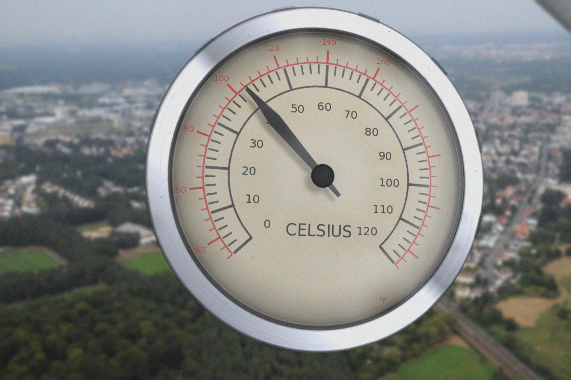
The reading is 40°C
